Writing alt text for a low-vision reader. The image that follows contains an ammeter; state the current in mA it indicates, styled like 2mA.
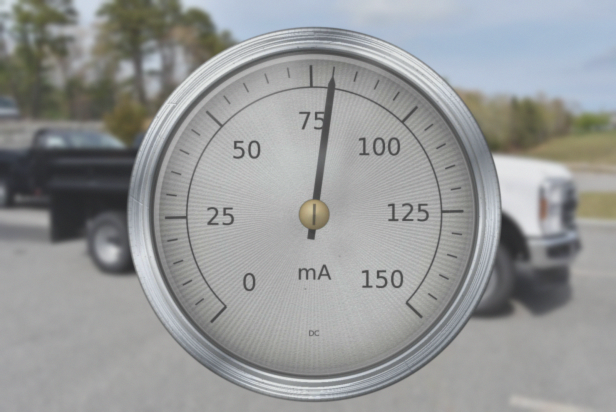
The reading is 80mA
